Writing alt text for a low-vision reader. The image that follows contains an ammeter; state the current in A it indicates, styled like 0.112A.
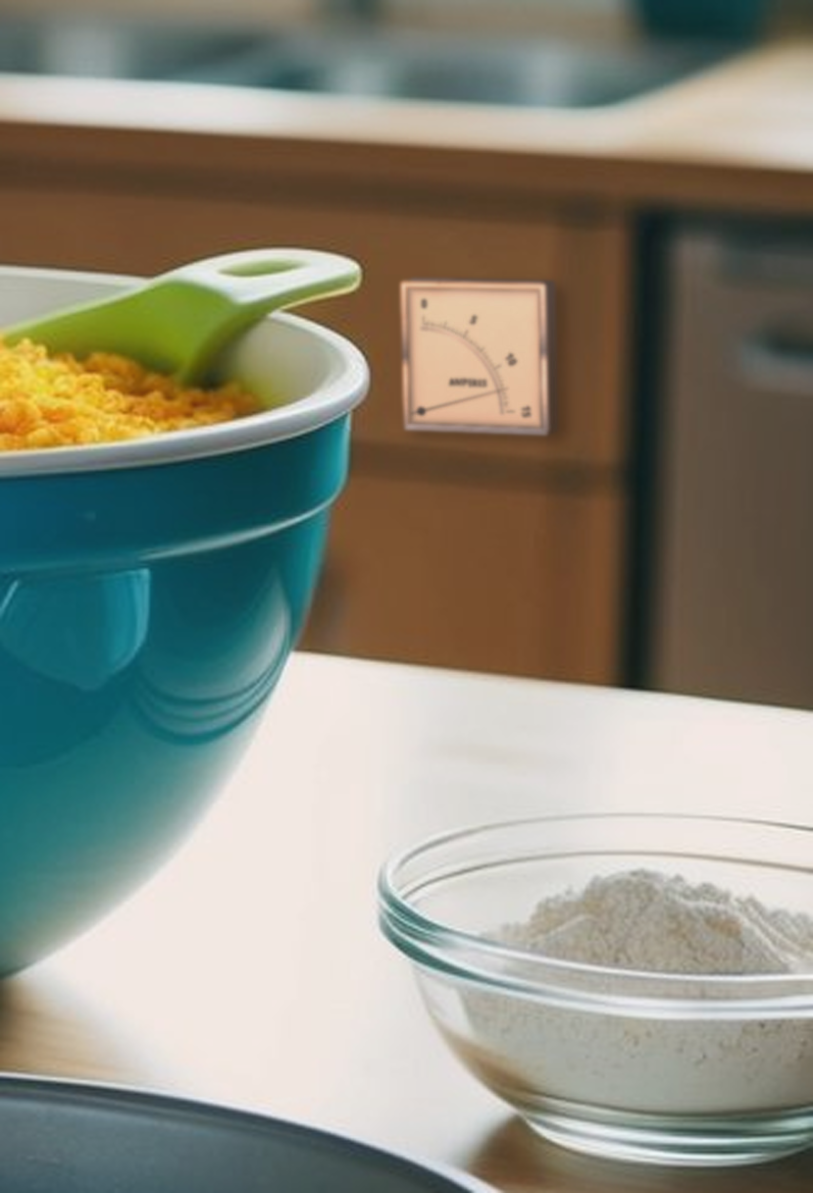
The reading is 12.5A
